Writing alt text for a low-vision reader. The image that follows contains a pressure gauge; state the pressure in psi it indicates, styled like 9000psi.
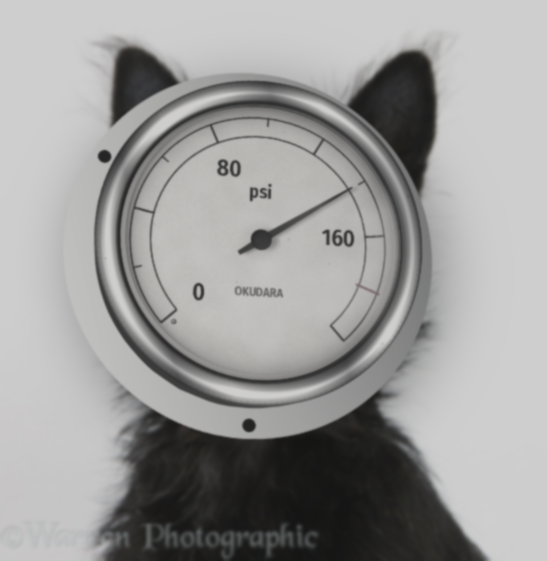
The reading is 140psi
